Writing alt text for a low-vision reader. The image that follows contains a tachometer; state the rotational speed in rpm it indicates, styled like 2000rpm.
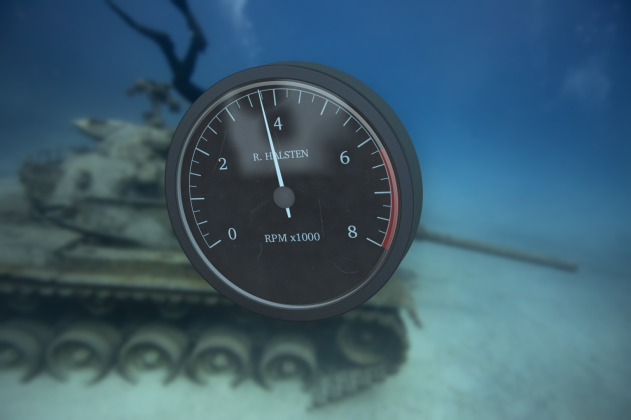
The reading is 3750rpm
